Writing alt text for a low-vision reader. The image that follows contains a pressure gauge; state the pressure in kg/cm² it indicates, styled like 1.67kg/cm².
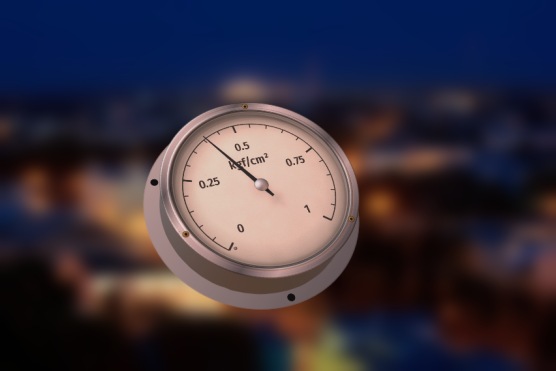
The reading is 0.4kg/cm²
